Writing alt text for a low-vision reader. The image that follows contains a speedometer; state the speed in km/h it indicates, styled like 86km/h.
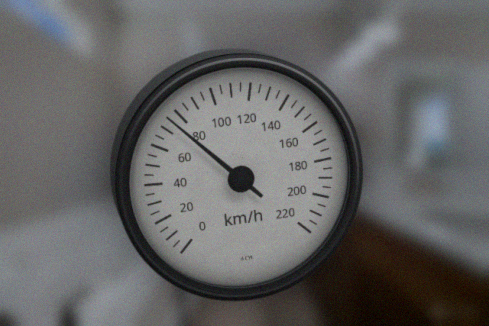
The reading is 75km/h
